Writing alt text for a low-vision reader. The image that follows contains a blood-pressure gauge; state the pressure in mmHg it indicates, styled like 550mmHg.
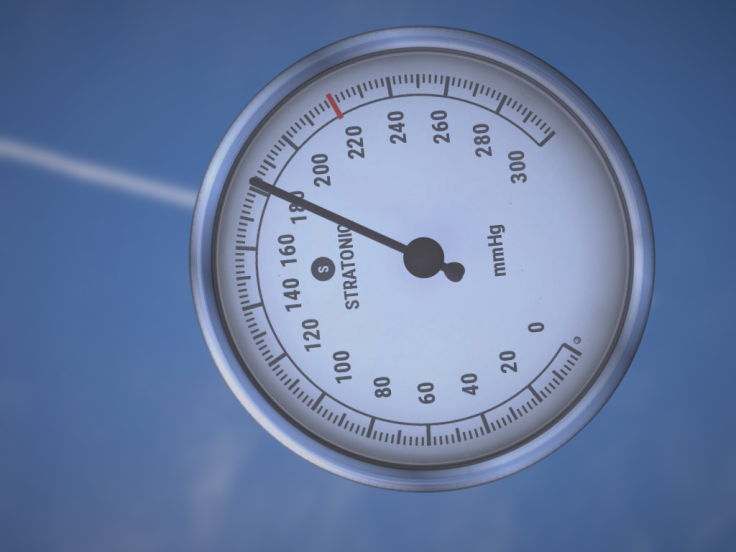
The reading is 182mmHg
